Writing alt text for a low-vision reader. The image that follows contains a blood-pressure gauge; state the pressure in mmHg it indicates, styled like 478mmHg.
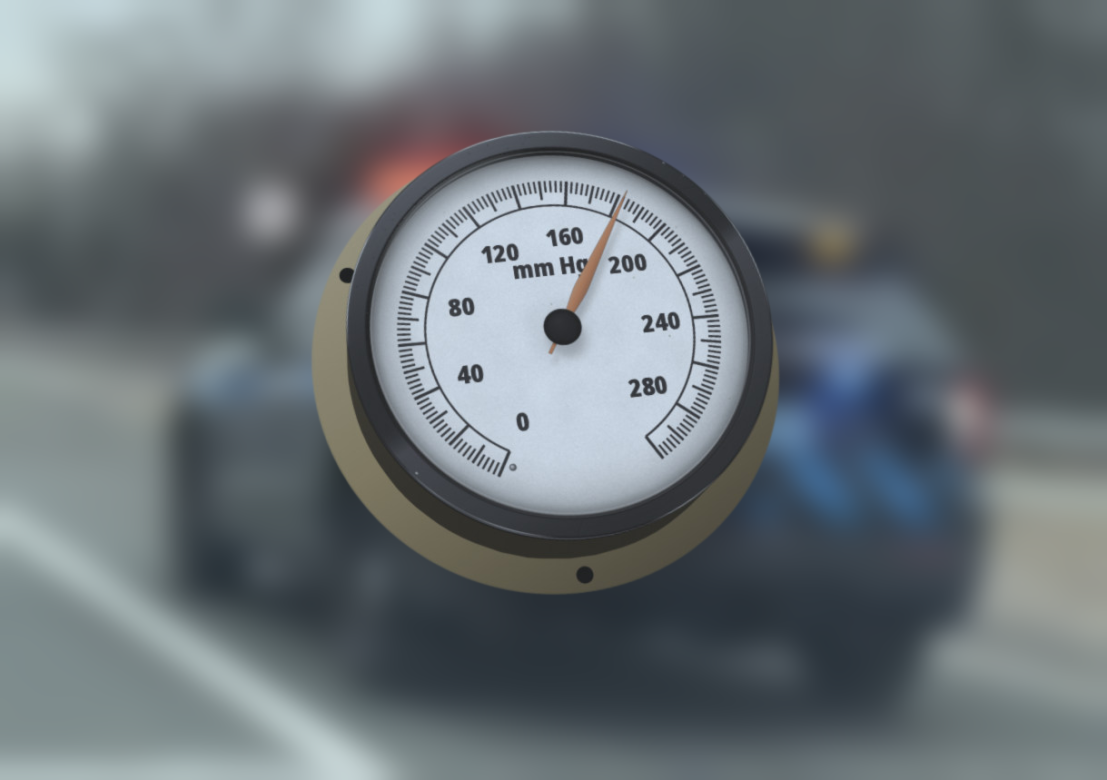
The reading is 182mmHg
